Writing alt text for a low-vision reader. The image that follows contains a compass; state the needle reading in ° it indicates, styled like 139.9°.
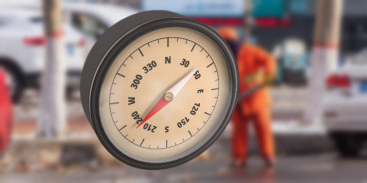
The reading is 230°
